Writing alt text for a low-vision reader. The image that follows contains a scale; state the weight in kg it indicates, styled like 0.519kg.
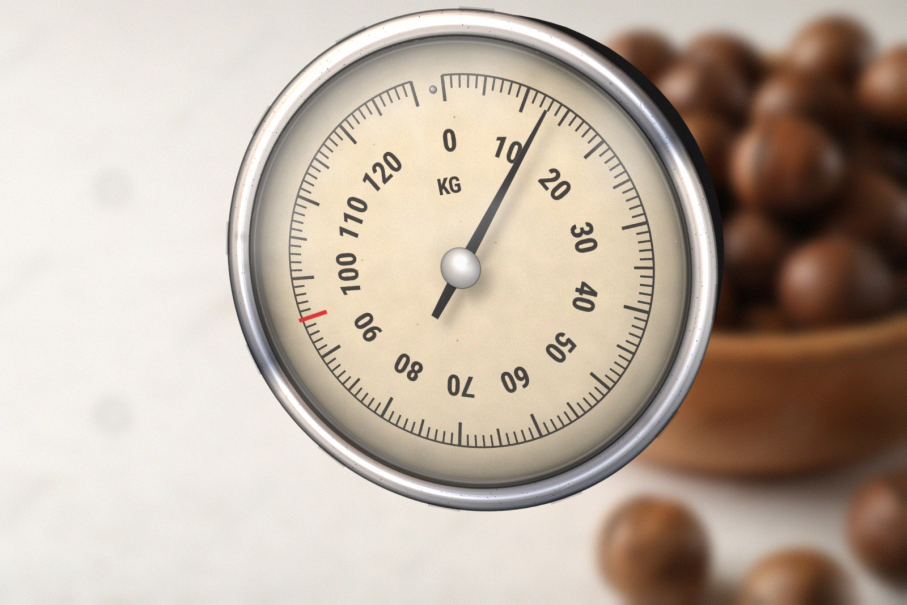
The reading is 13kg
